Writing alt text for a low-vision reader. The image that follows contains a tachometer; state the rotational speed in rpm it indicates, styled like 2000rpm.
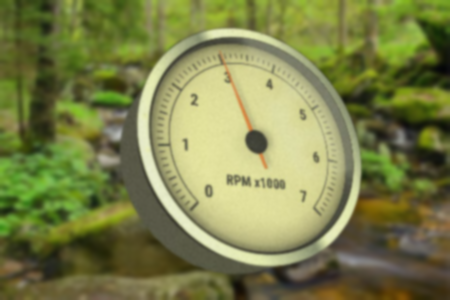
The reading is 3000rpm
